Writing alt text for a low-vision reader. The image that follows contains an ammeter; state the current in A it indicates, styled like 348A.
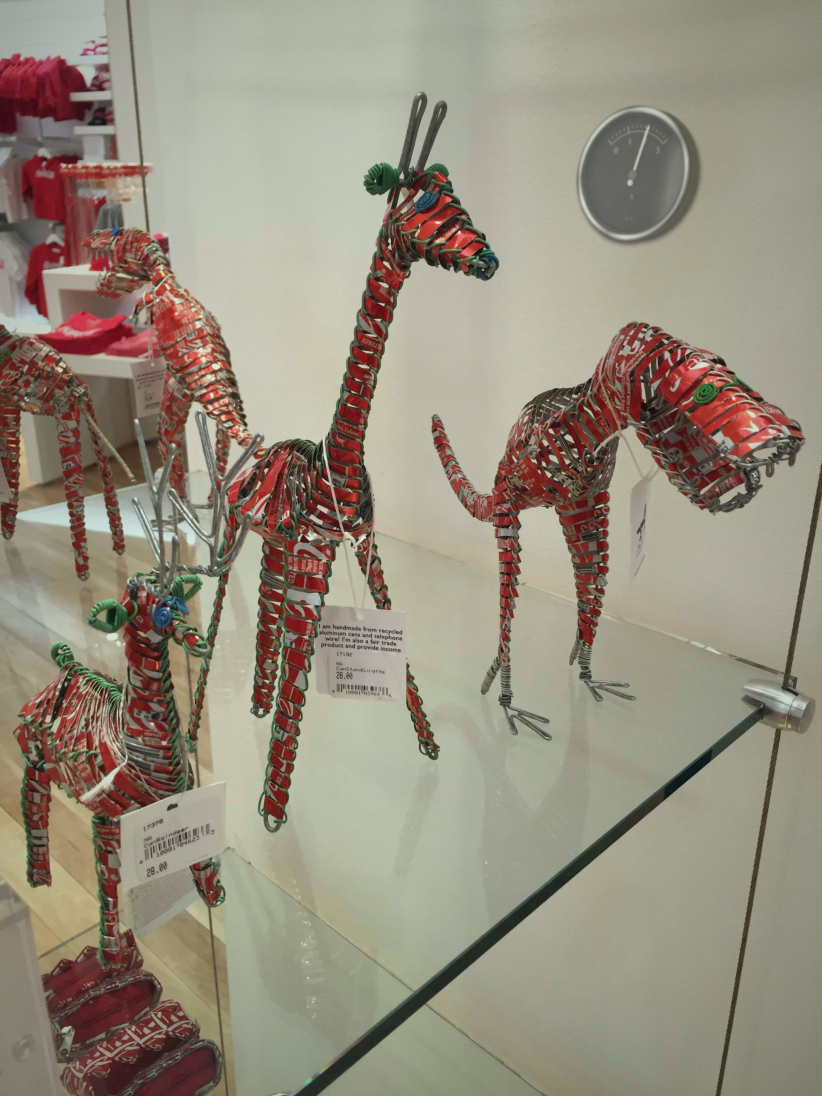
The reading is 2A
